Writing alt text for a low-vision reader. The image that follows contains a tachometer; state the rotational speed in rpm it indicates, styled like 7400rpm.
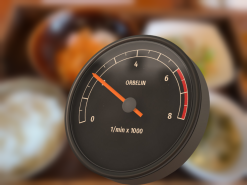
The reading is 2000rpm
